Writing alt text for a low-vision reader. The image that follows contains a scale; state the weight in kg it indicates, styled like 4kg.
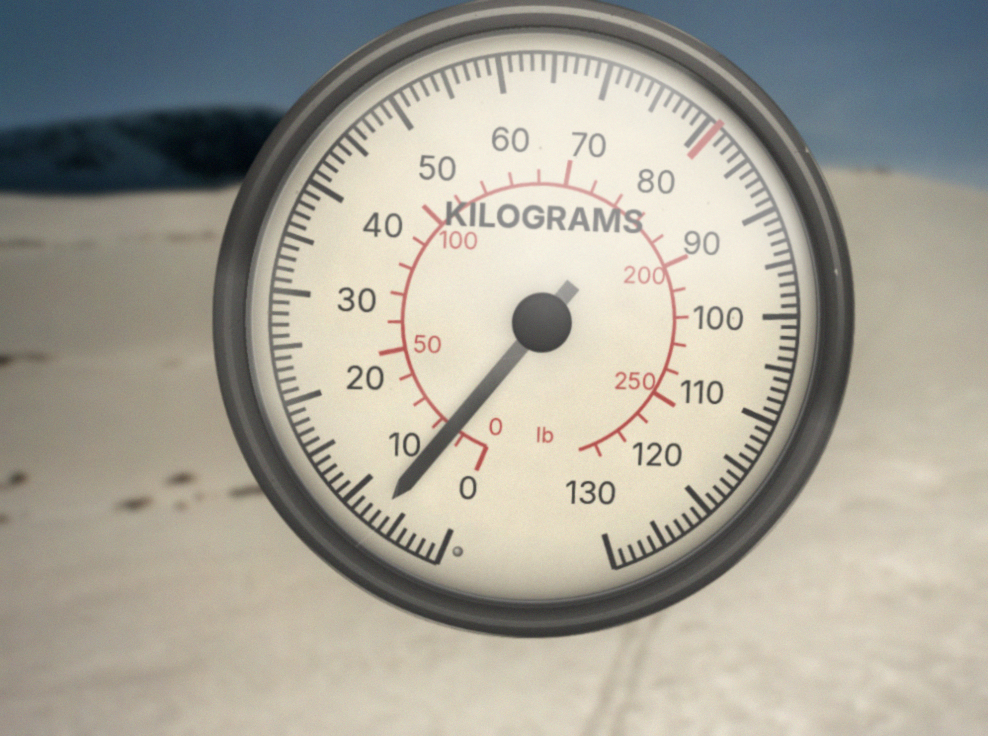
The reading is 7kg
